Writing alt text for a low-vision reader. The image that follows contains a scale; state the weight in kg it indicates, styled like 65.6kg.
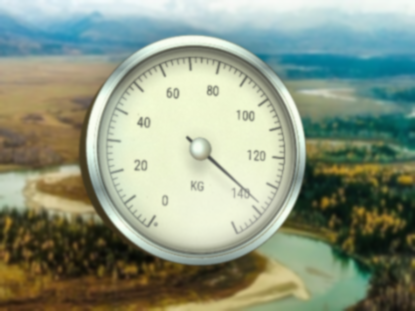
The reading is 138kg
